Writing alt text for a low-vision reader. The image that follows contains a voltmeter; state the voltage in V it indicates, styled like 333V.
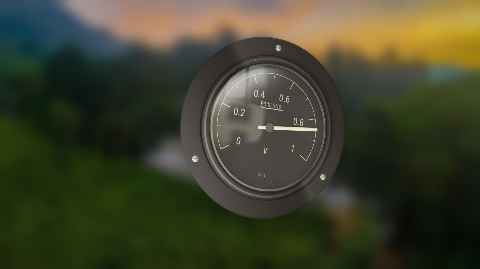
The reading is 0.85V
